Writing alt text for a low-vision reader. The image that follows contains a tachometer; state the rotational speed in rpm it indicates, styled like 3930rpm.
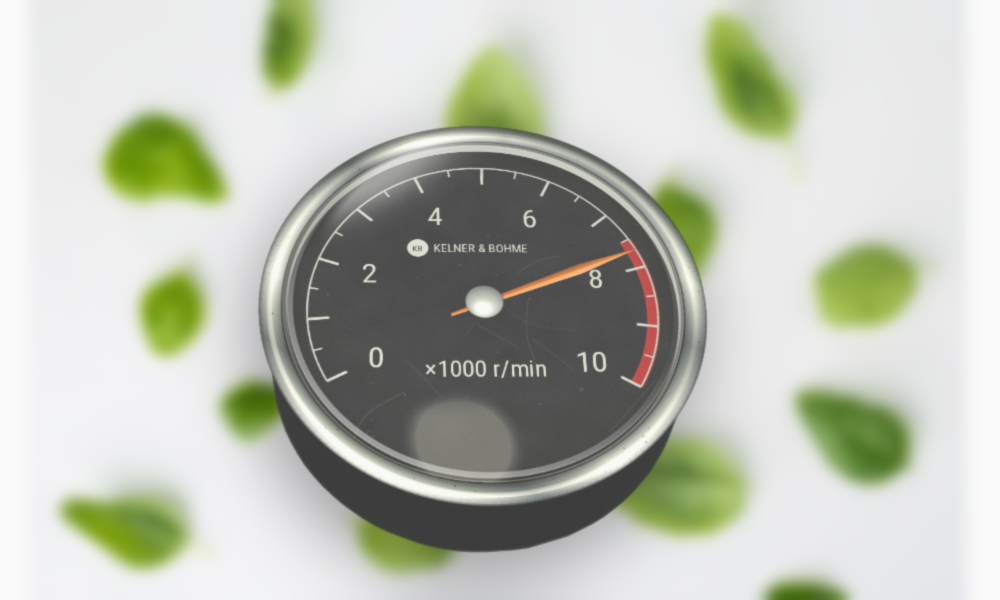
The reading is 7750rpm
